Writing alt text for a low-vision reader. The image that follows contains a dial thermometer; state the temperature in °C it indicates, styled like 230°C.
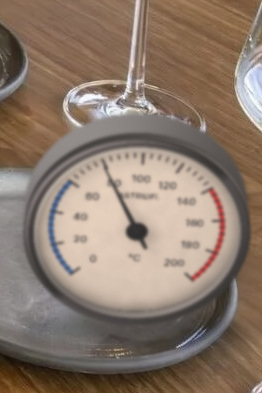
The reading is 80°C
